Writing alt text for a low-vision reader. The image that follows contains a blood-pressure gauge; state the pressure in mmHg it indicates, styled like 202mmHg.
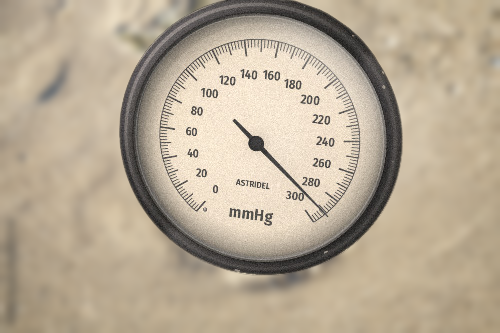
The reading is 290mmHg
